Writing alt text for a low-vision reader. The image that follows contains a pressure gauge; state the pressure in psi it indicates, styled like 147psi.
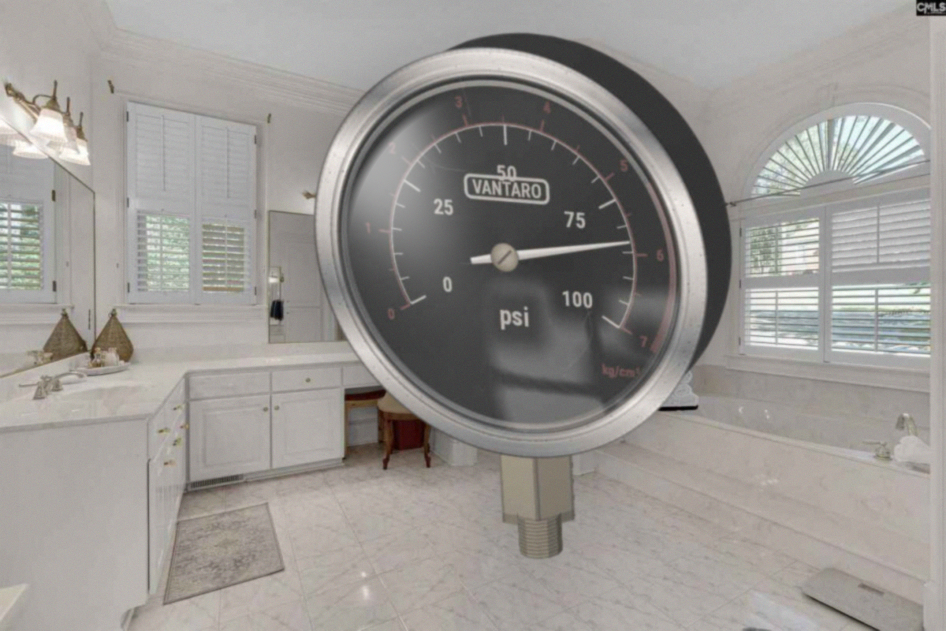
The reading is 82.5psi
